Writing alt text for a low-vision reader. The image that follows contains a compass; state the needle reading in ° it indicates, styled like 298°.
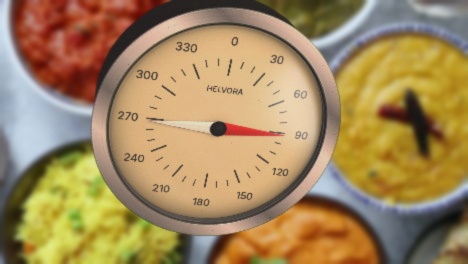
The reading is 90°
